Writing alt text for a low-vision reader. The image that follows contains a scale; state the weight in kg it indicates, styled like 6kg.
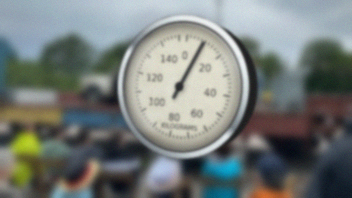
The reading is 10kg
